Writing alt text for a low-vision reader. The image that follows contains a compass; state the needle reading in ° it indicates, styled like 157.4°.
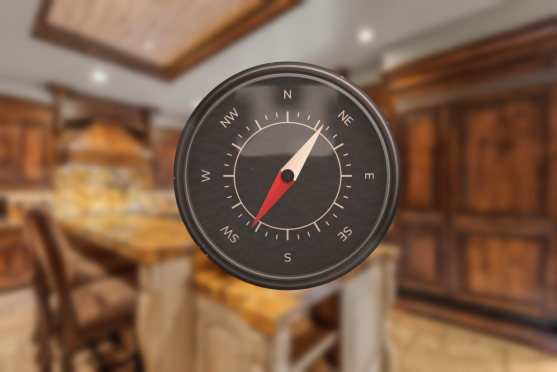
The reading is 215°
